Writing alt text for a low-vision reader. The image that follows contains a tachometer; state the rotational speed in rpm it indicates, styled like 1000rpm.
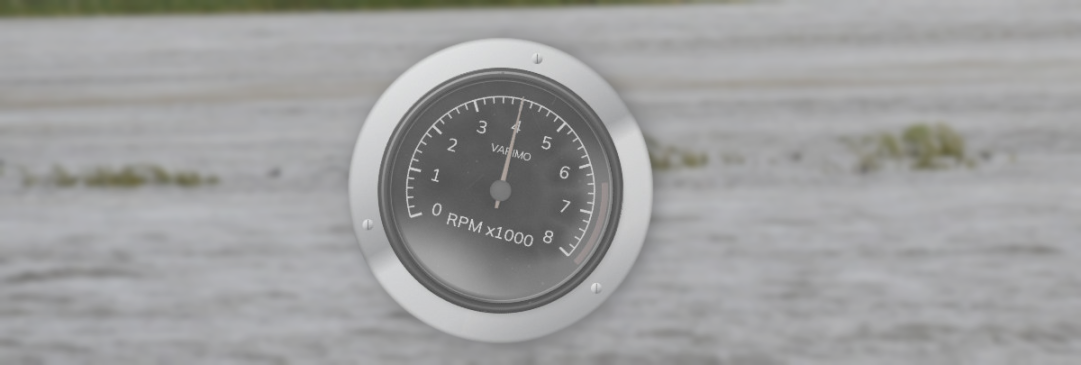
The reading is 4000rpm
